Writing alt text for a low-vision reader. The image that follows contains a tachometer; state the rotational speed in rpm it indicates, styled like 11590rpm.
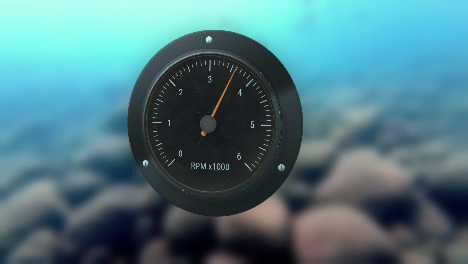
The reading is 3600rpm
